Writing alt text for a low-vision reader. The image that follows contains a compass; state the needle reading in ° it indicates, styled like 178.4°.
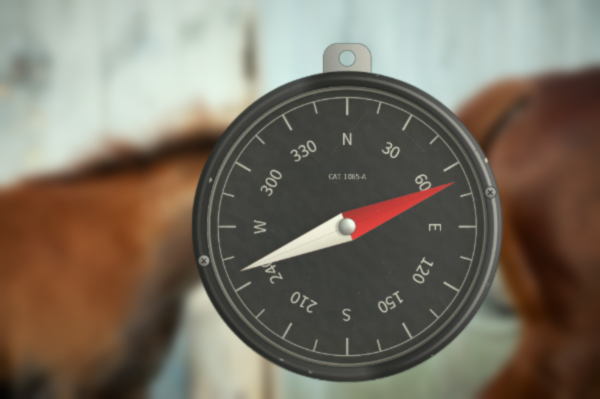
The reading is 67.5°
